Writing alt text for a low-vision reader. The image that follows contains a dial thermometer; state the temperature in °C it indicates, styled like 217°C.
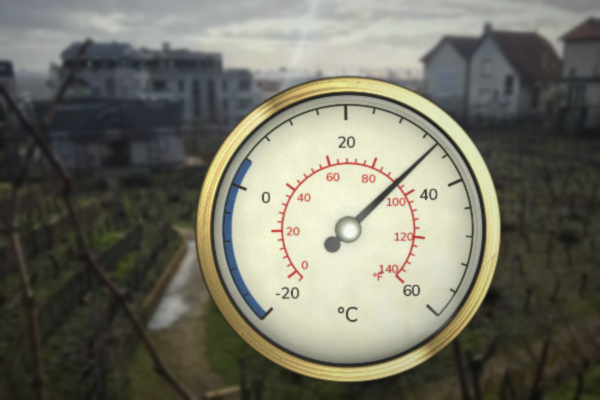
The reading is 34°C
